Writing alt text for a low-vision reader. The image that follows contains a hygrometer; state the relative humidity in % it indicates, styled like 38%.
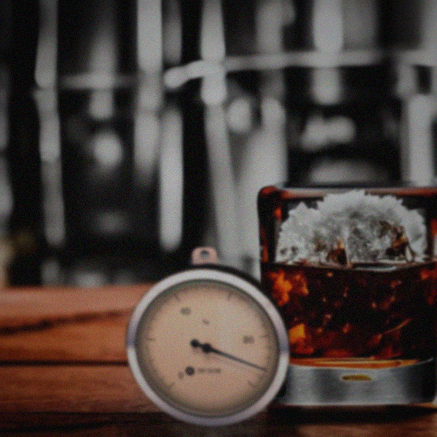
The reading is 92%
